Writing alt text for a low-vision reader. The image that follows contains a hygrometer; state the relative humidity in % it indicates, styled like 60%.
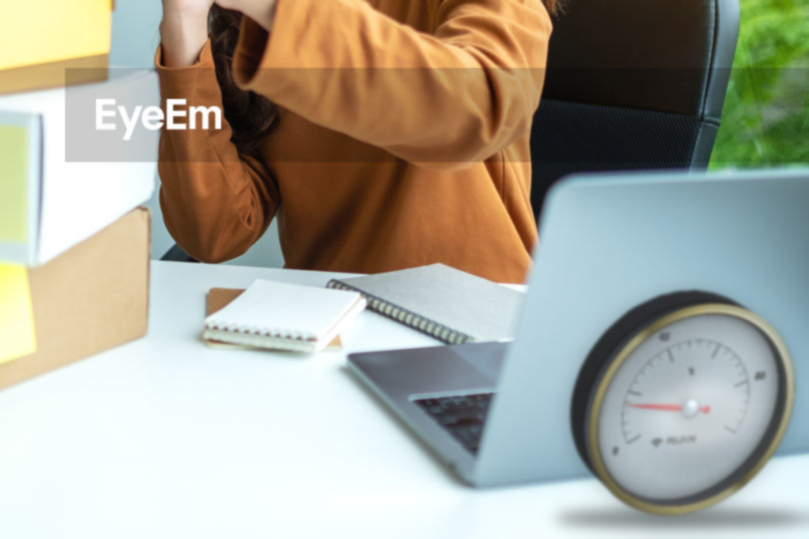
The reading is 16%
